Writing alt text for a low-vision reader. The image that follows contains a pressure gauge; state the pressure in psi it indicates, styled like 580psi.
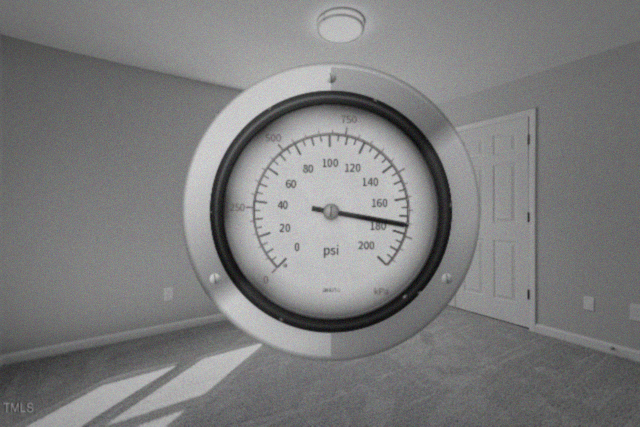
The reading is 175psi
